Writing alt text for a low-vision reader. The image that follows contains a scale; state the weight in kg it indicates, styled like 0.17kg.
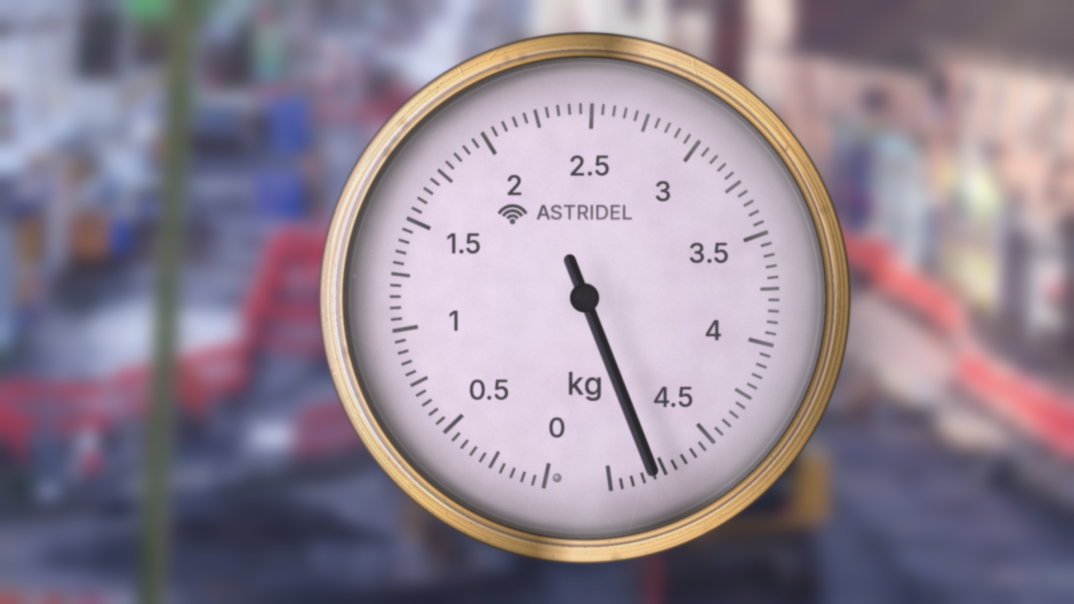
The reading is 4.8kg
